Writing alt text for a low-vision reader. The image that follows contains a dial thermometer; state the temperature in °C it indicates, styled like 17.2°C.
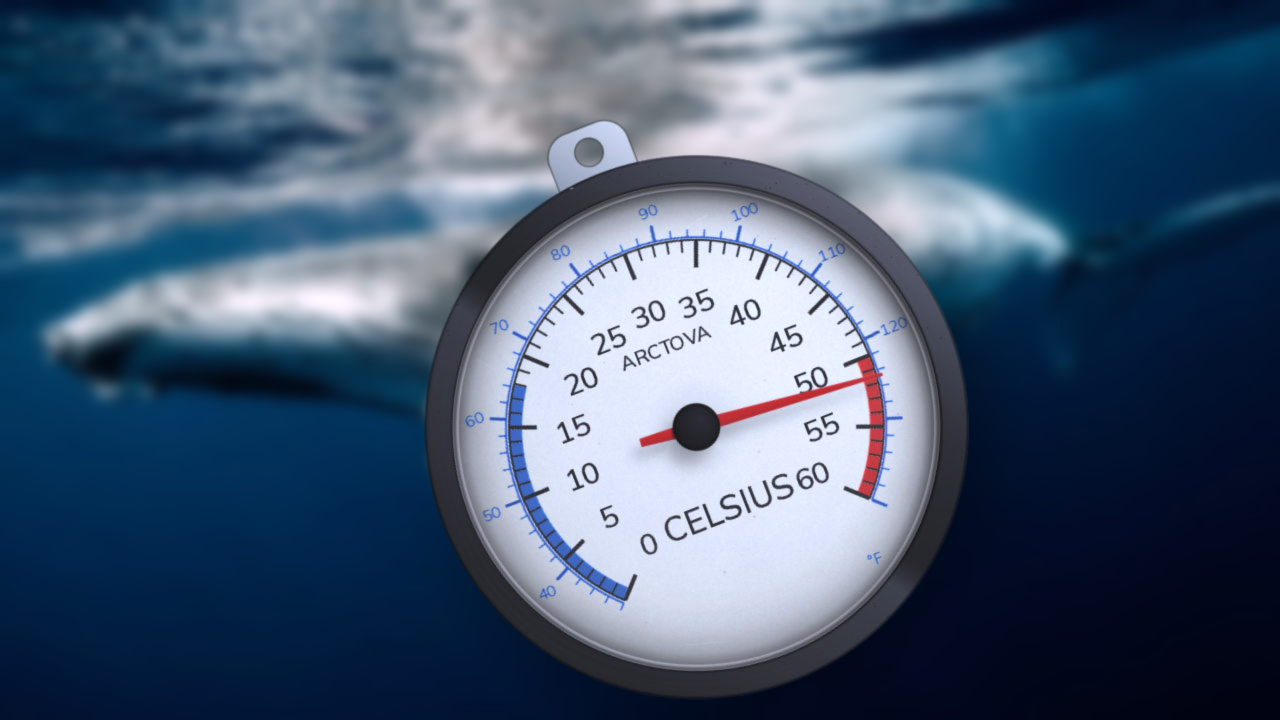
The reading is 51.5°C
